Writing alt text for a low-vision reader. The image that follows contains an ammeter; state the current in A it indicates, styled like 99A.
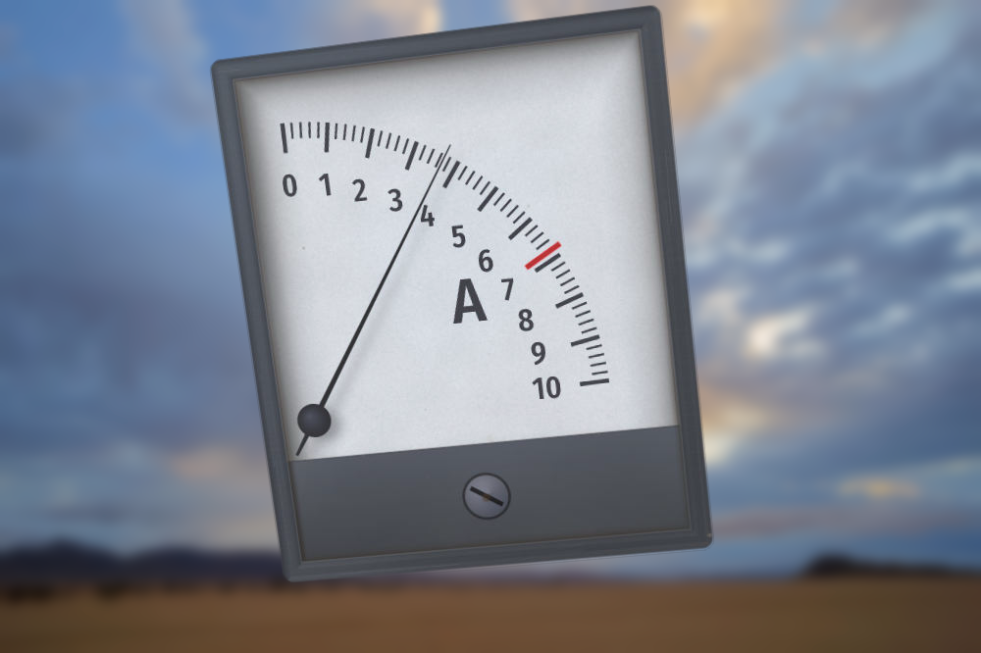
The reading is 3.7A
